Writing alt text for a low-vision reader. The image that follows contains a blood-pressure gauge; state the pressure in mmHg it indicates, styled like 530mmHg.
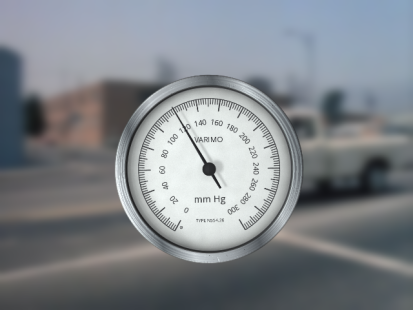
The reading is 120mmHg
